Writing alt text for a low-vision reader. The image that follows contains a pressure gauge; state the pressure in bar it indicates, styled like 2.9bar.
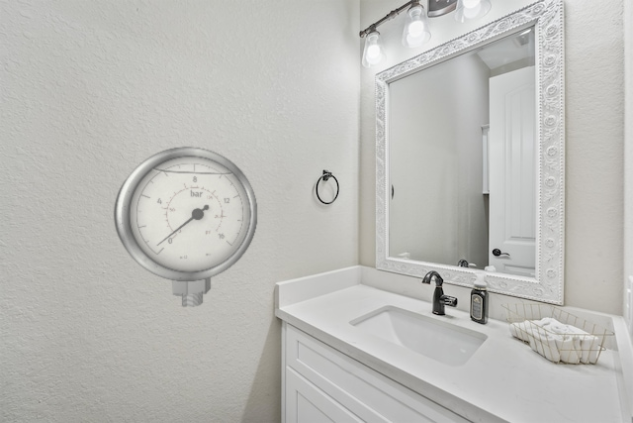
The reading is 0.5bar
